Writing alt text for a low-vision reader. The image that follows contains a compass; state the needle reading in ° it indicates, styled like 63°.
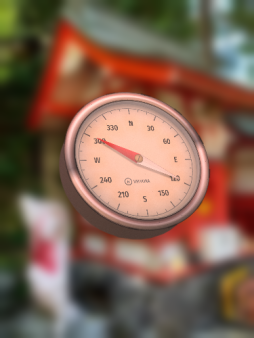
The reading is 300°
